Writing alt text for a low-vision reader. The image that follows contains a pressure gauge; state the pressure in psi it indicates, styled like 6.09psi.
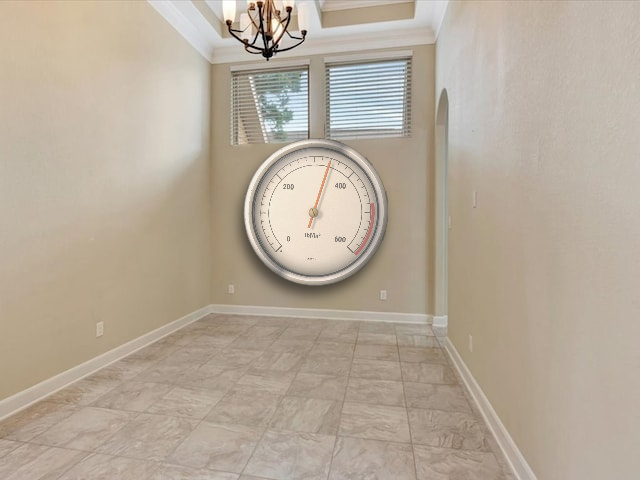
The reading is 340psi
